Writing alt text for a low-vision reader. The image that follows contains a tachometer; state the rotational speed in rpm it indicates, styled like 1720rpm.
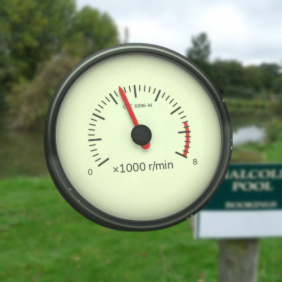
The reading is 3400rpm
